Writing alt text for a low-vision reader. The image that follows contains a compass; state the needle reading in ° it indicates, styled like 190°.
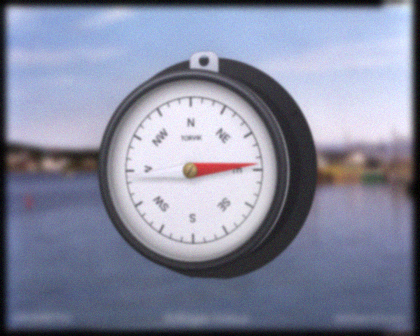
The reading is 85°
